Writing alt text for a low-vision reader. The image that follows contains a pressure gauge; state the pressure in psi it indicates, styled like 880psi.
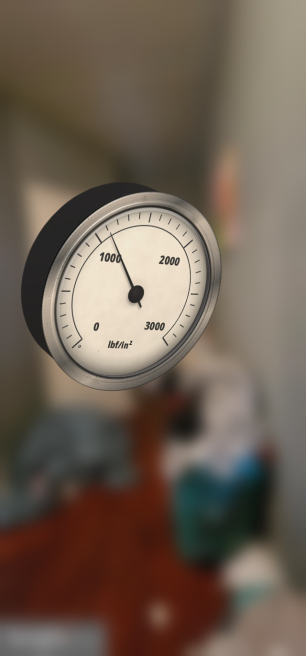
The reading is 1100psi
